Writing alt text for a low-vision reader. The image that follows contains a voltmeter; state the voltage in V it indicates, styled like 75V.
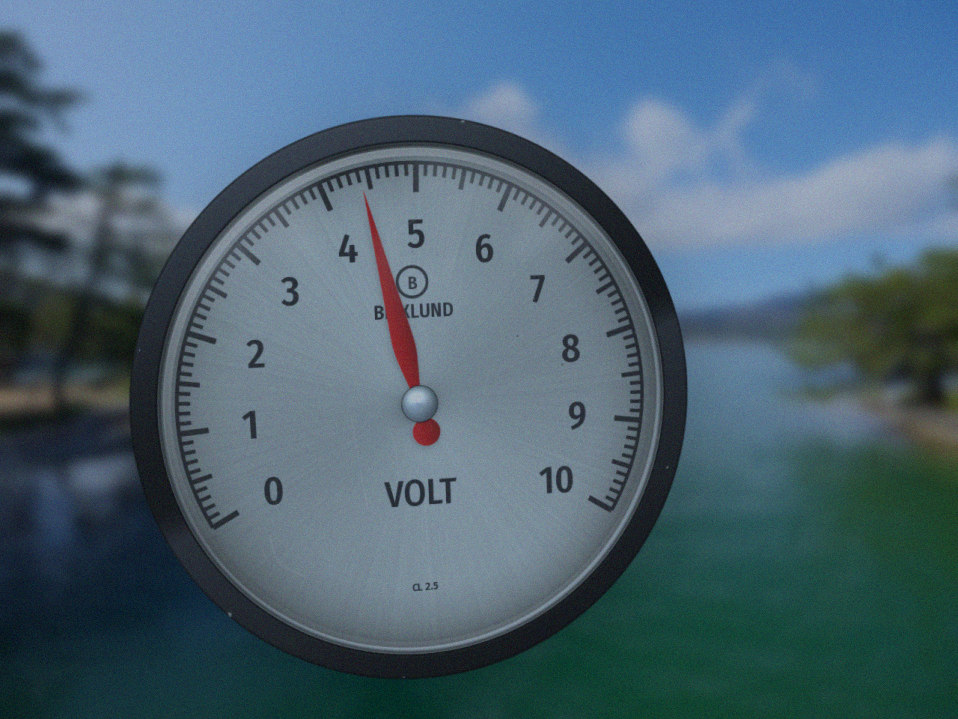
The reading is 4.4V
